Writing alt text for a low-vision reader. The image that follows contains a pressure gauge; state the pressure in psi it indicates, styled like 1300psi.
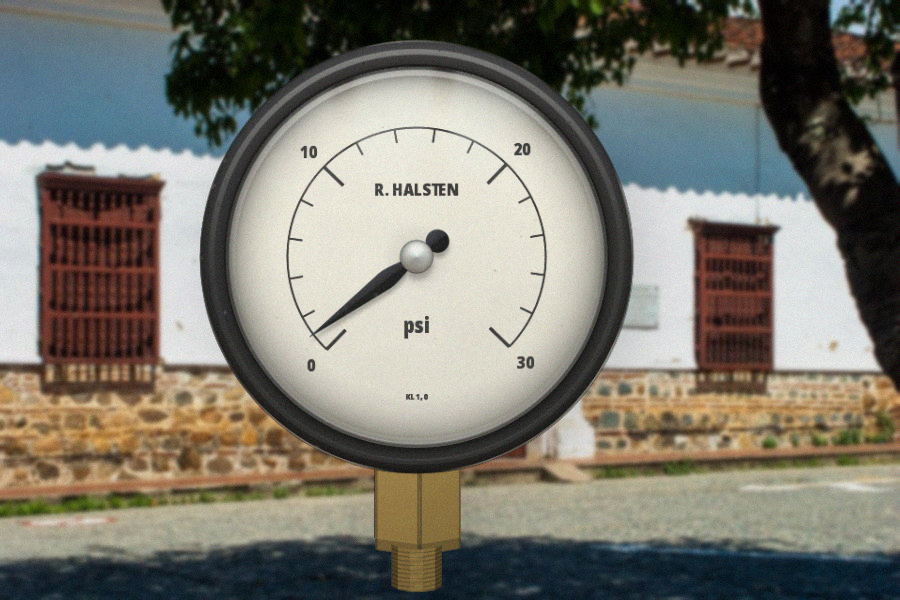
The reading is 1psi
